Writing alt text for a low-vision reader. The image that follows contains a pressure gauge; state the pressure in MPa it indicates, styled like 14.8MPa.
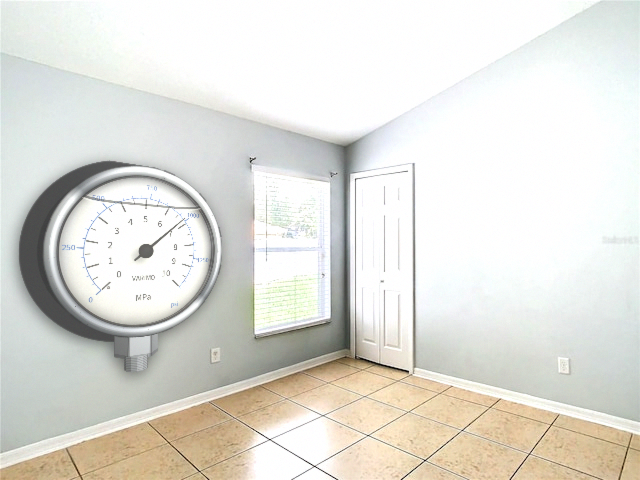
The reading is 6.75MPa
